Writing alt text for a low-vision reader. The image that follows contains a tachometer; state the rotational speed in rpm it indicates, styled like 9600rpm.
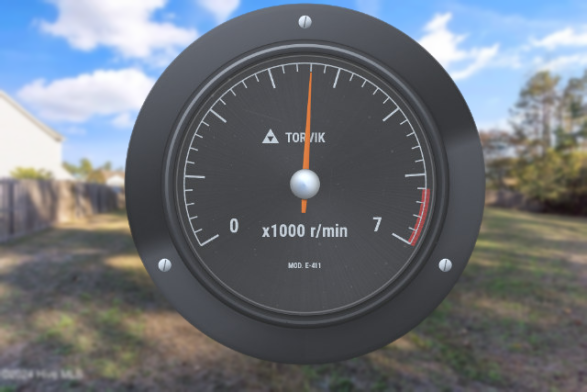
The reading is 3600rpm
